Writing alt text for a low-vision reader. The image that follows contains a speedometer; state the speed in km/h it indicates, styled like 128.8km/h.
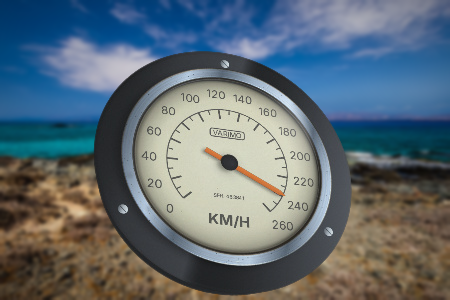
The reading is 240km/h
